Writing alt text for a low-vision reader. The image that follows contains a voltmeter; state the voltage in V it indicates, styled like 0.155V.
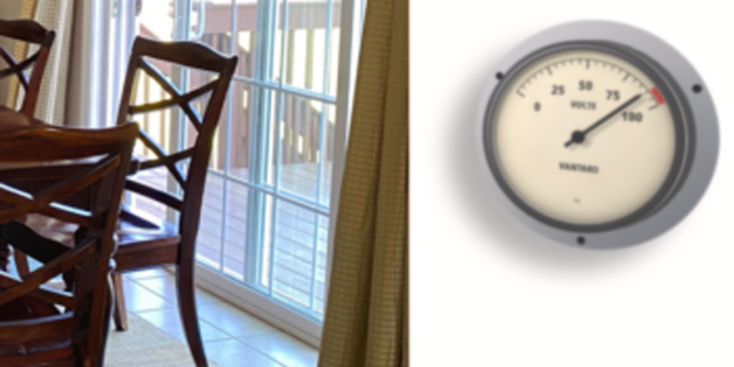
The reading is 90V
